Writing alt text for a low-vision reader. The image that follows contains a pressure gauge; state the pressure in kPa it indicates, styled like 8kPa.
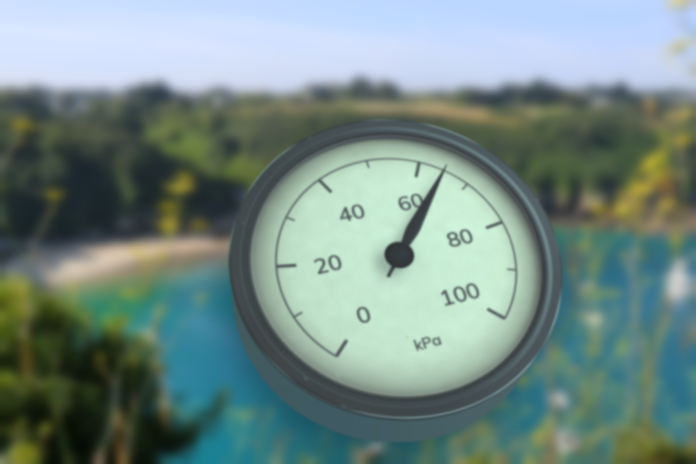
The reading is 65kPa
